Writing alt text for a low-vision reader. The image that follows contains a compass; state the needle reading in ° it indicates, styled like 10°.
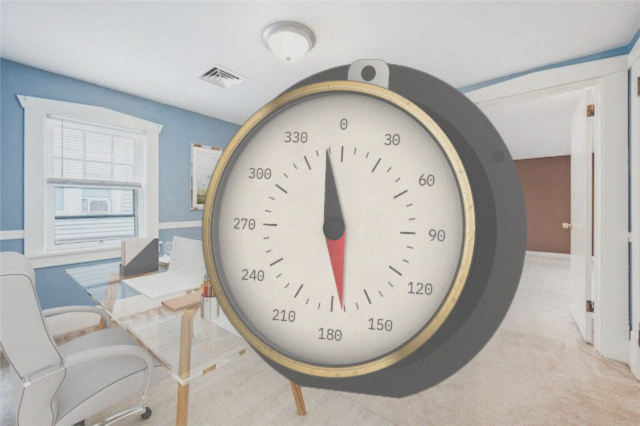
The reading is 170°
